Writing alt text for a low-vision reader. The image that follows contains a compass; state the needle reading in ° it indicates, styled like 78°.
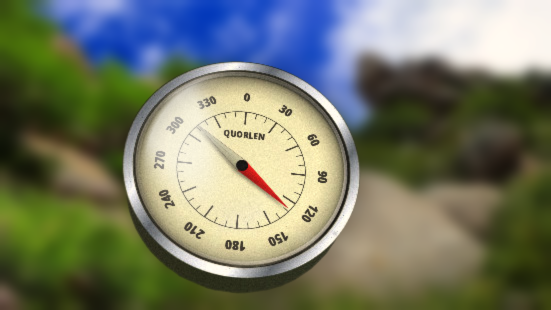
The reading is 130°
